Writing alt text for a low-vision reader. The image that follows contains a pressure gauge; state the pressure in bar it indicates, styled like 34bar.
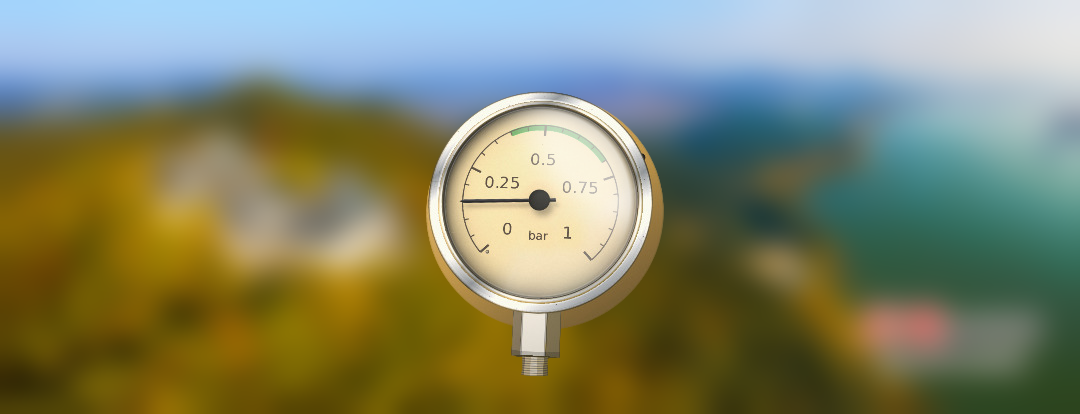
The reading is 0.15bar
